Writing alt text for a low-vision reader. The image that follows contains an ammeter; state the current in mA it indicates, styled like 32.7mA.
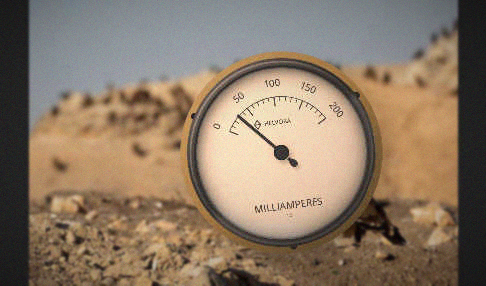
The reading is 30mA
